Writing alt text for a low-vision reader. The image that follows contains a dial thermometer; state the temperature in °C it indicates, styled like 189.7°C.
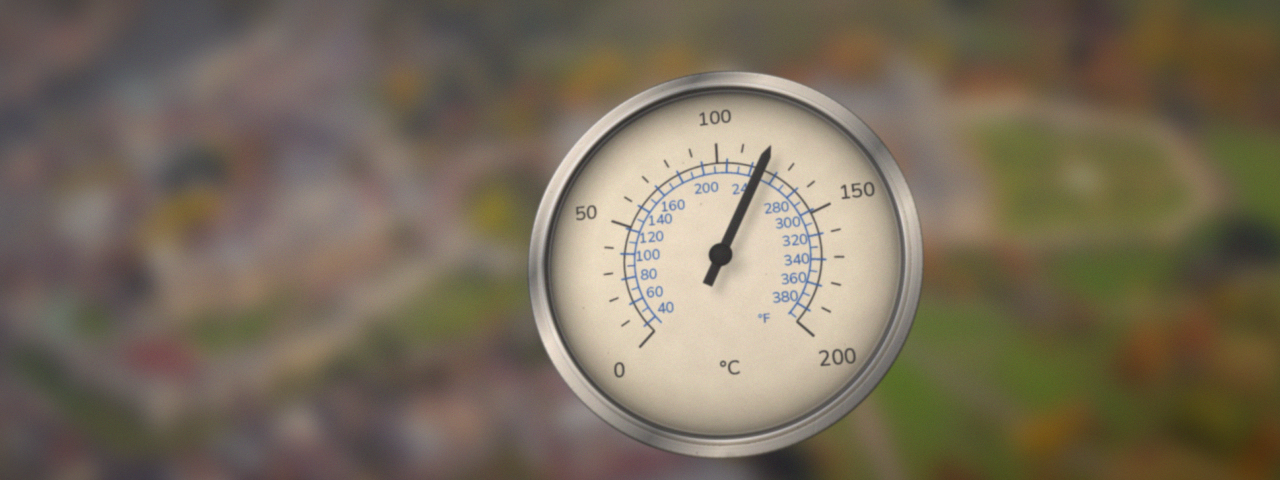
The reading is 120°C
